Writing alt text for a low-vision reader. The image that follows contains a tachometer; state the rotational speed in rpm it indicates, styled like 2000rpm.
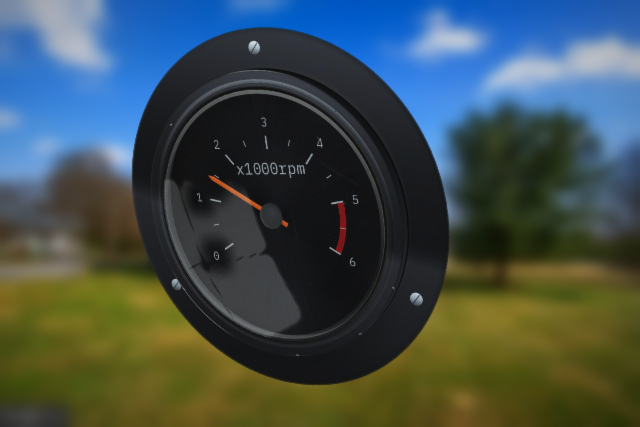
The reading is 1500rpm
